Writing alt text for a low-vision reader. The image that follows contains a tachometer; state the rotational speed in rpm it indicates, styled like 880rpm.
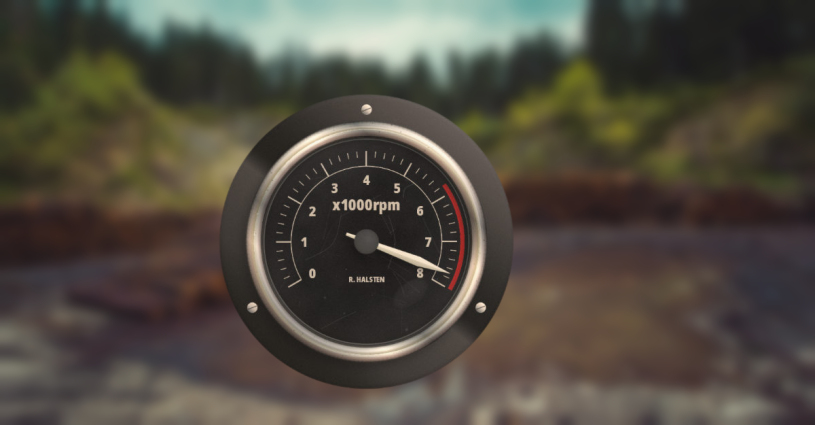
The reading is 7700rpm
